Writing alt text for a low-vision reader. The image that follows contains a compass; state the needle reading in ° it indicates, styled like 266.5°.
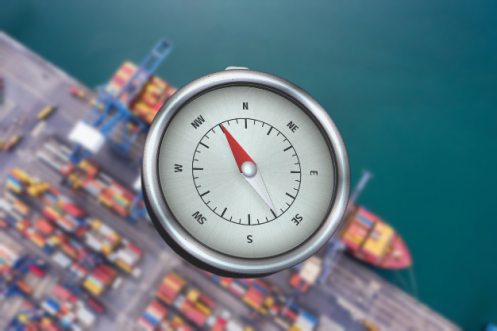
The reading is 330°
